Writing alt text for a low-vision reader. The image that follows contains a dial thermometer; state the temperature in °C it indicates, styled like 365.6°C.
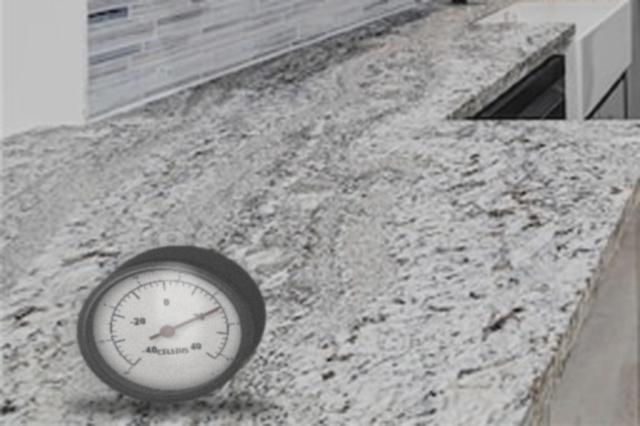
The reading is 20°C
